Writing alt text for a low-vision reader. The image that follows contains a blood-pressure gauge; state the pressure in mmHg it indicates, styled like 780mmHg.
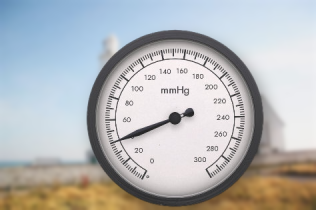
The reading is 40mmHg
